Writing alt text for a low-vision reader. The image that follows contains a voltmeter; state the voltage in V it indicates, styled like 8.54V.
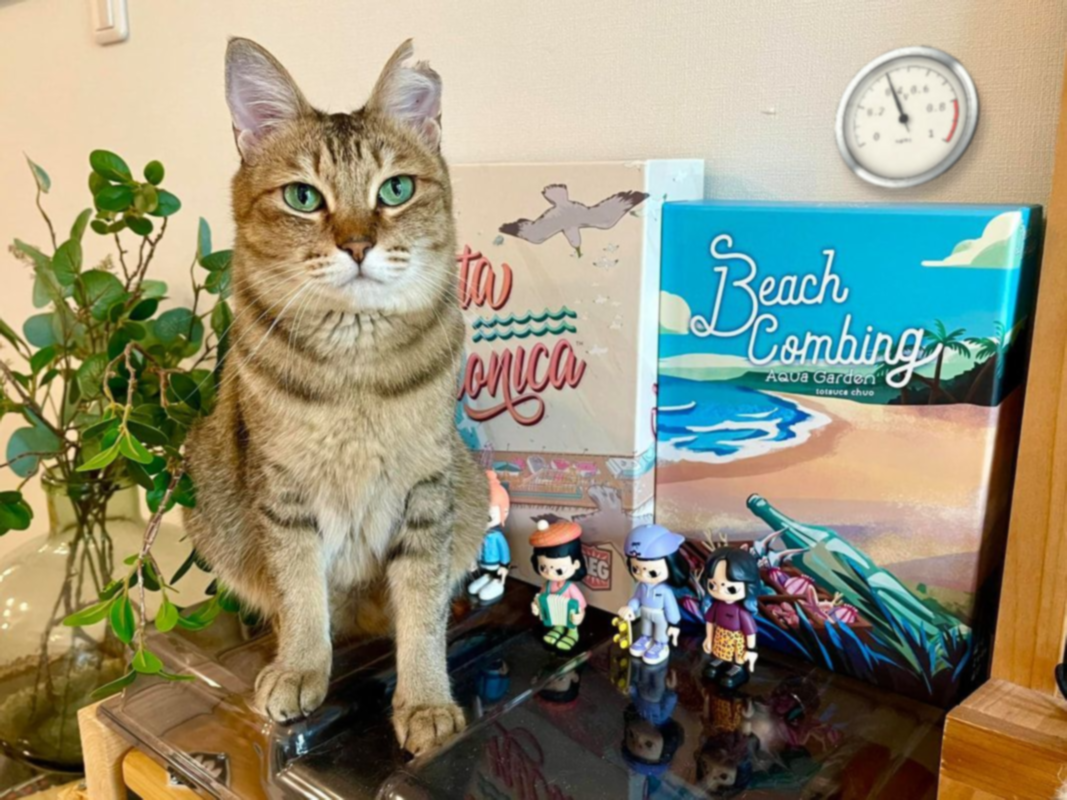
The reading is 0.4V
